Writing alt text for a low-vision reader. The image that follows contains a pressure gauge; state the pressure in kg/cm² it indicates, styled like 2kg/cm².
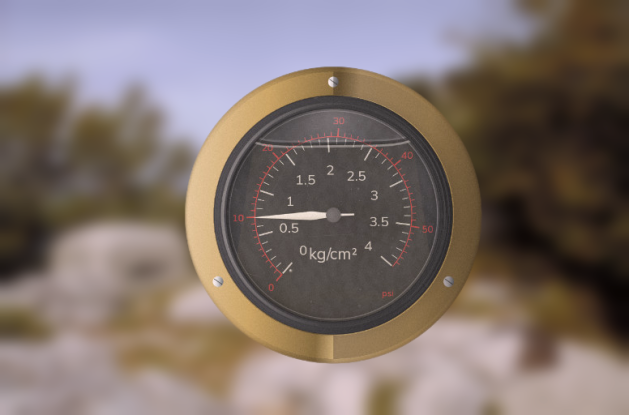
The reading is 0.7kg/cm²
